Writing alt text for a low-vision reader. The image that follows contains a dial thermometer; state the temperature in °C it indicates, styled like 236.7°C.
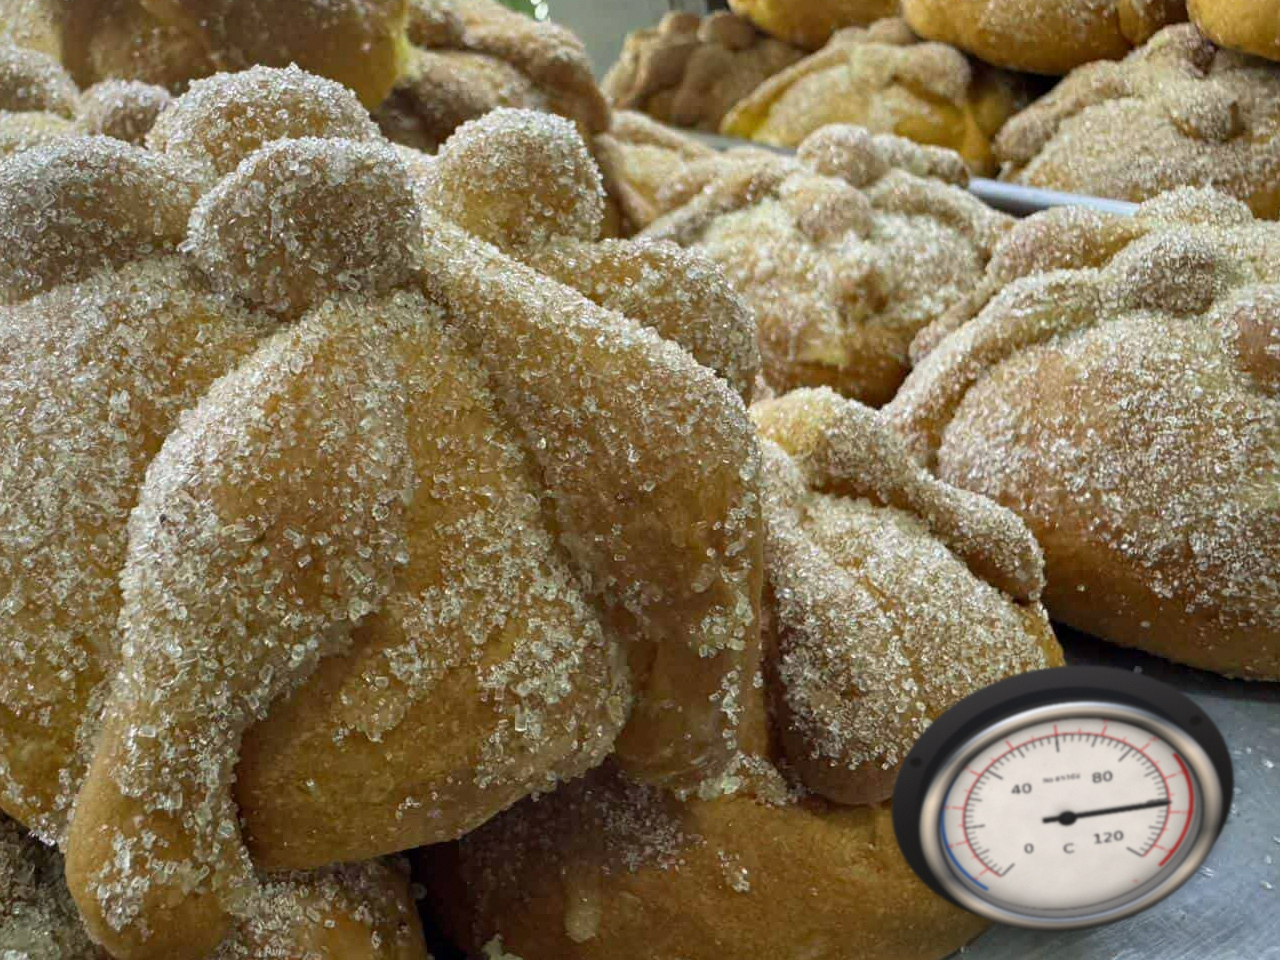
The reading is 100°C
